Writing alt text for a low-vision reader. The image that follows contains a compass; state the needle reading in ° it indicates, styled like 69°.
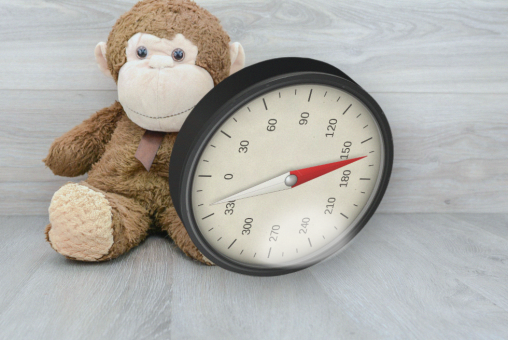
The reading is 160°
